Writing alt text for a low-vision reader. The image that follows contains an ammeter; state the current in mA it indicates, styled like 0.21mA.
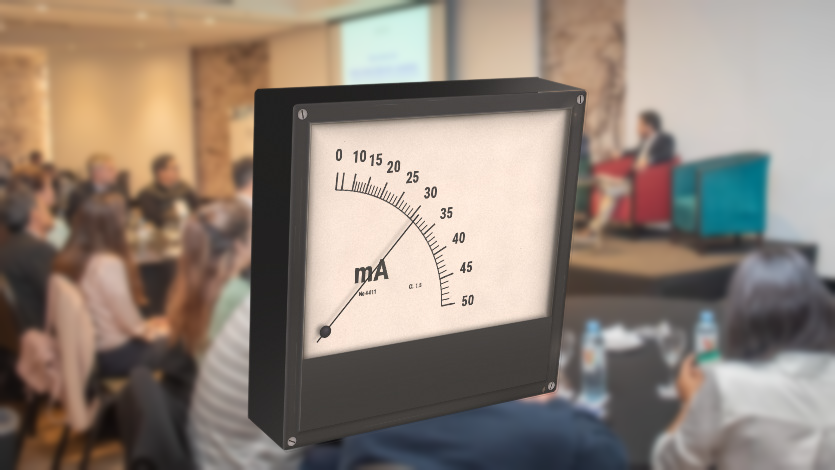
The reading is 30mA
